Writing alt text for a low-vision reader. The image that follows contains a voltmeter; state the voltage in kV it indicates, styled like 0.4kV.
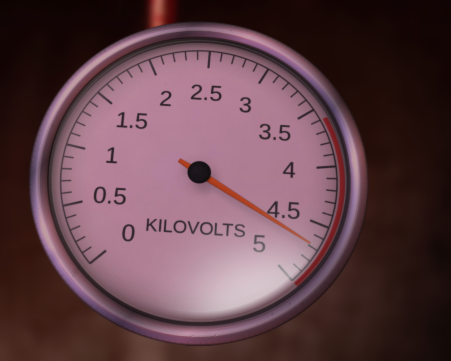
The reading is 4.7kV
